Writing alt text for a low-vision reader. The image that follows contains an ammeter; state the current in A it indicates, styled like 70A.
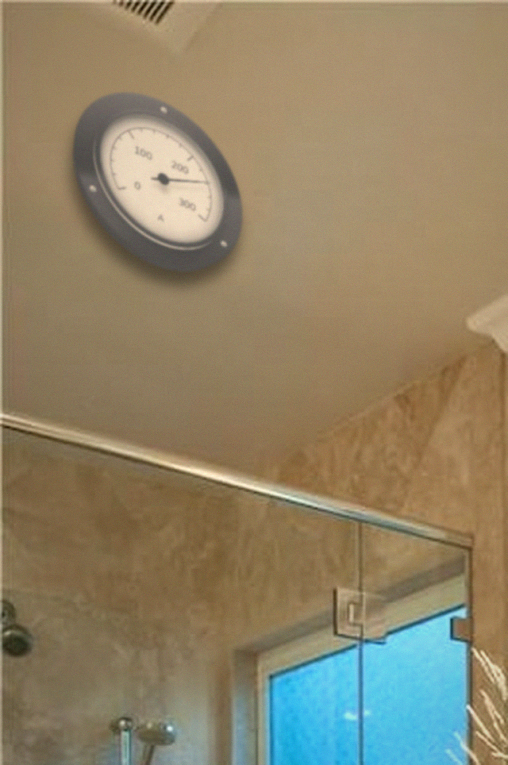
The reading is 240A
